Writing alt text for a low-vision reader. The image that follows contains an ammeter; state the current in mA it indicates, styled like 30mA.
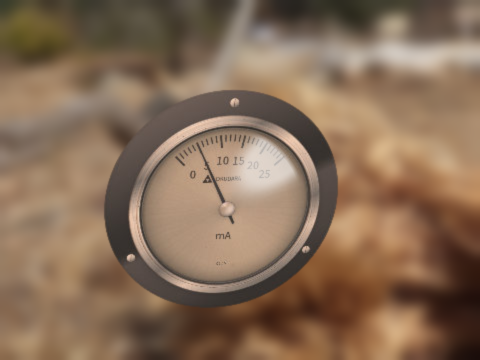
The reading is 5mA
